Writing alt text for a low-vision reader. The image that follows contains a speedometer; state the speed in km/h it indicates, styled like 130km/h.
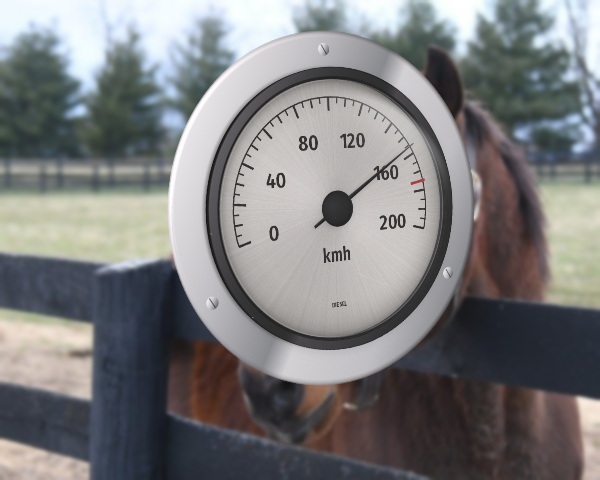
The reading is 155km/h
